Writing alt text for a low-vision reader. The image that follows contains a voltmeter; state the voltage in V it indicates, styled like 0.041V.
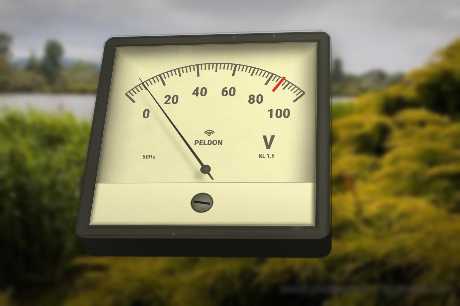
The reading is 10V
